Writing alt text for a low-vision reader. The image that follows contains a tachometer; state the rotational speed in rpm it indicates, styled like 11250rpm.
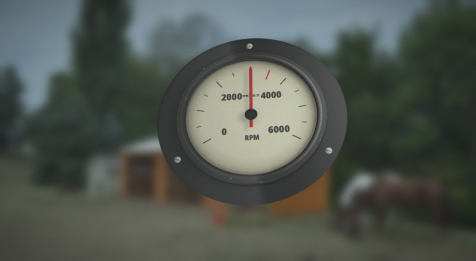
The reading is 3000rpm
